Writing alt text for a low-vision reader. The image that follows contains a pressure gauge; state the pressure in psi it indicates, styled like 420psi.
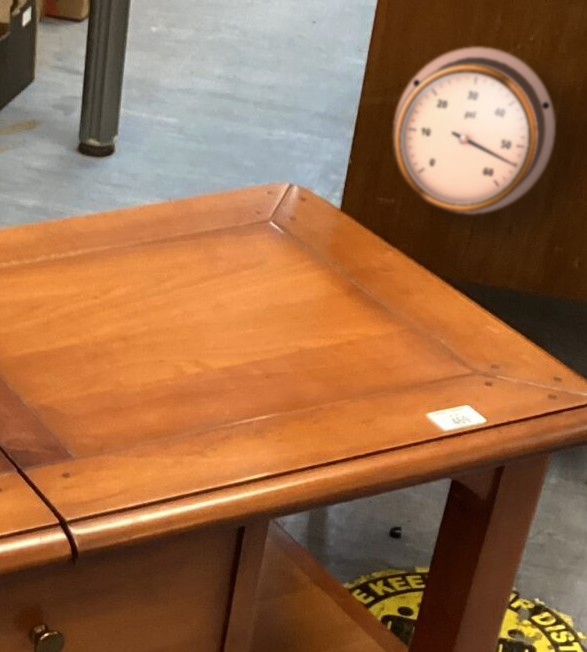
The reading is 54psi
